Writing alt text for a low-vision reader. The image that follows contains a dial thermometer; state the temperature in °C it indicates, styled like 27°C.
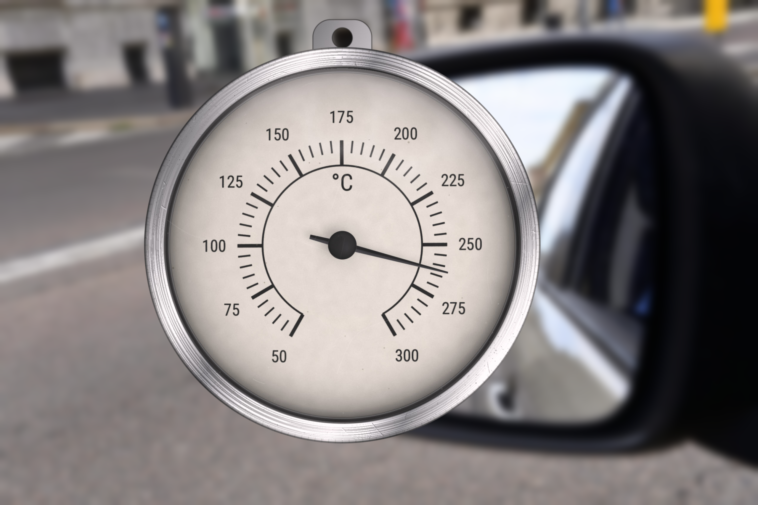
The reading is 262.5°C
